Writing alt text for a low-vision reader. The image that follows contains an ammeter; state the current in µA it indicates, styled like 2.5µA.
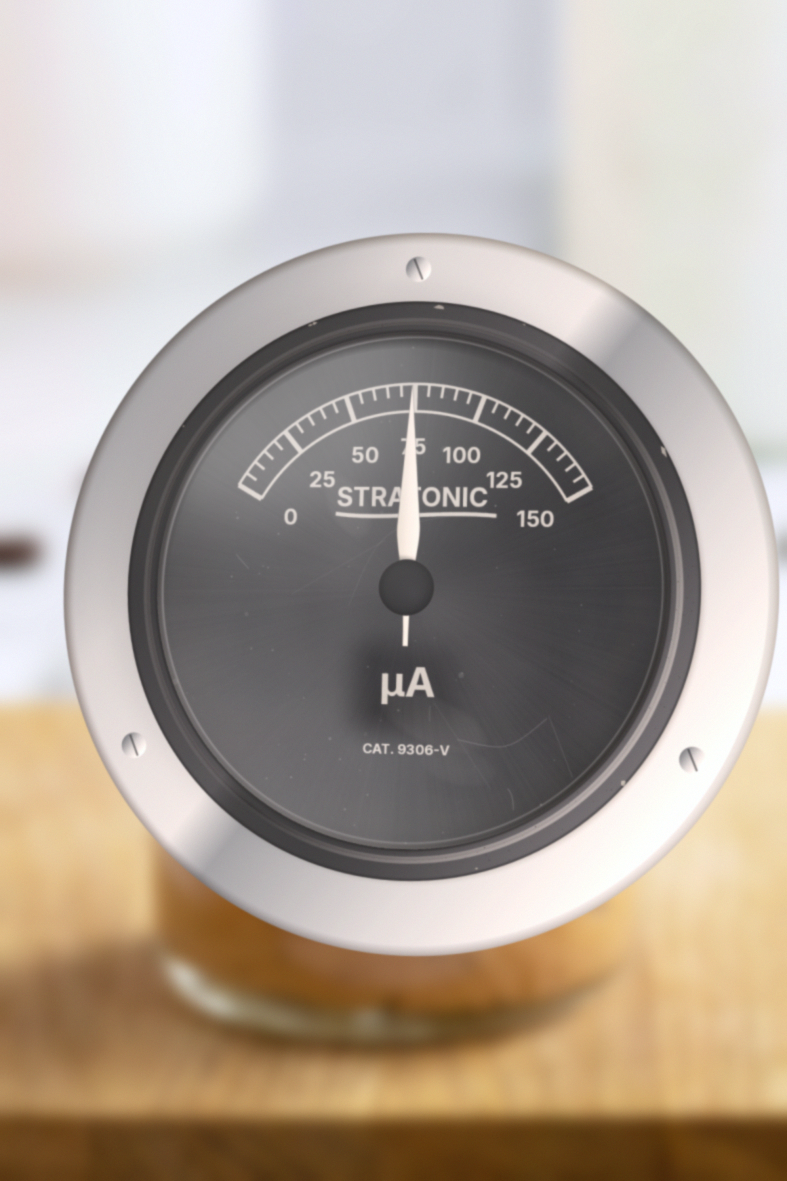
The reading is 75µA
